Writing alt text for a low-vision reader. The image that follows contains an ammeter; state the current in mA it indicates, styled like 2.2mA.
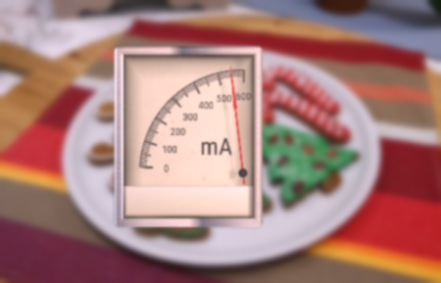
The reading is 550mA
